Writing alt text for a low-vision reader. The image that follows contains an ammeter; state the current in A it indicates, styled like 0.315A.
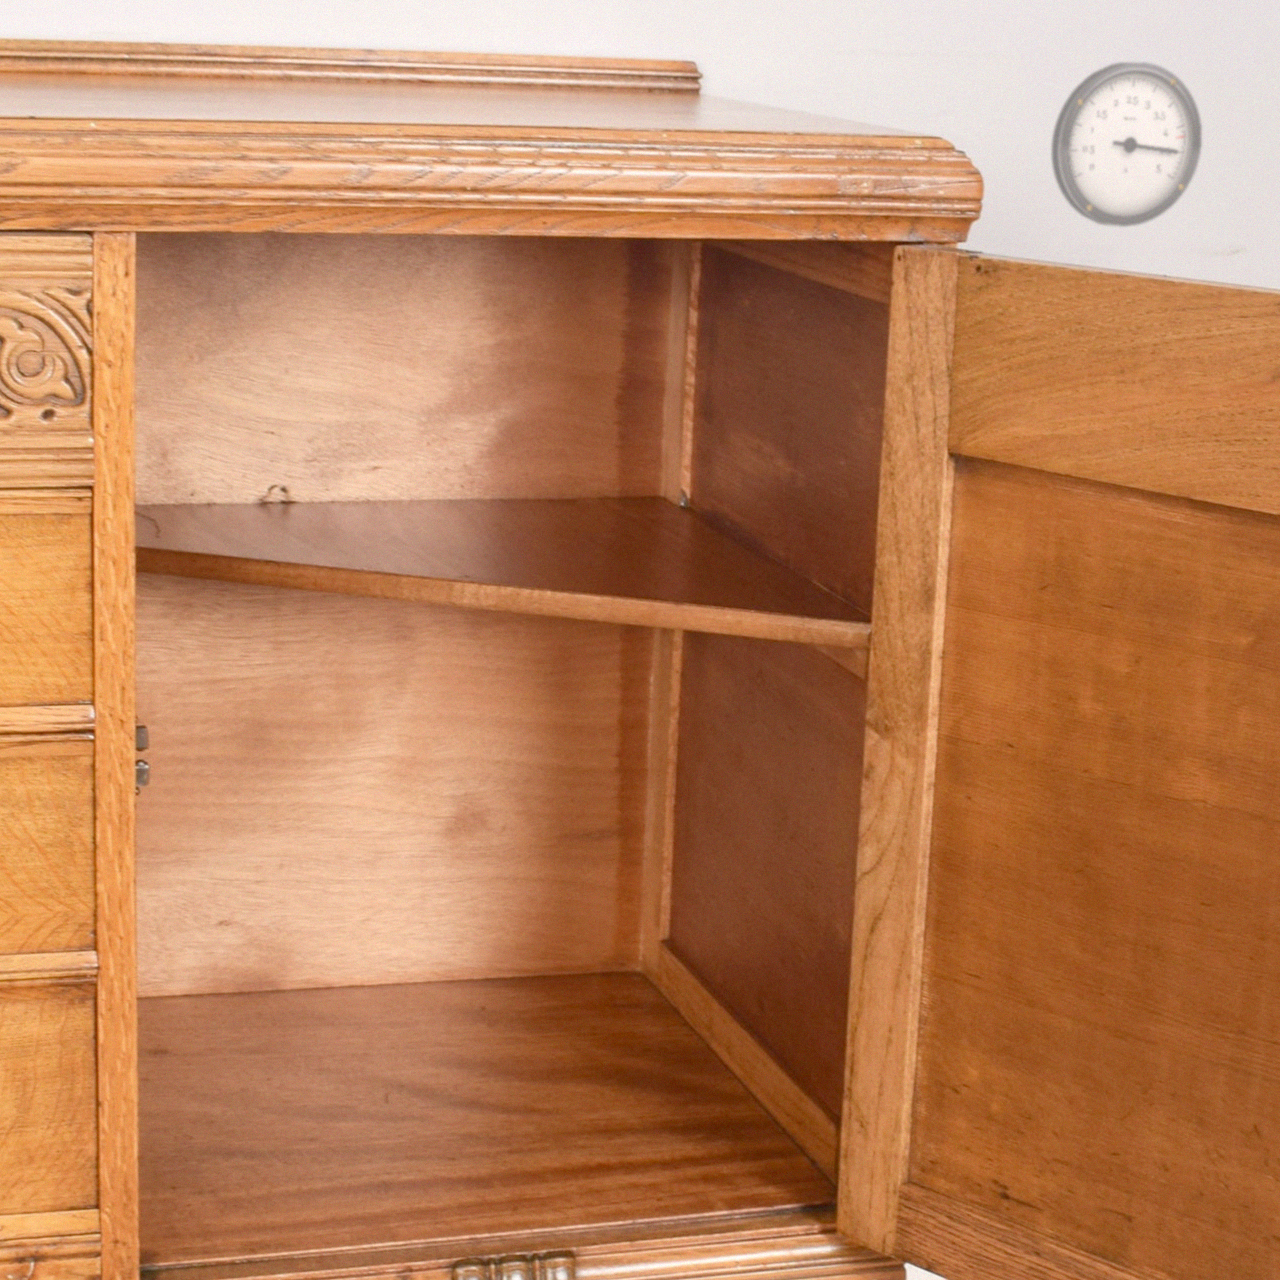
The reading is 4.5A
